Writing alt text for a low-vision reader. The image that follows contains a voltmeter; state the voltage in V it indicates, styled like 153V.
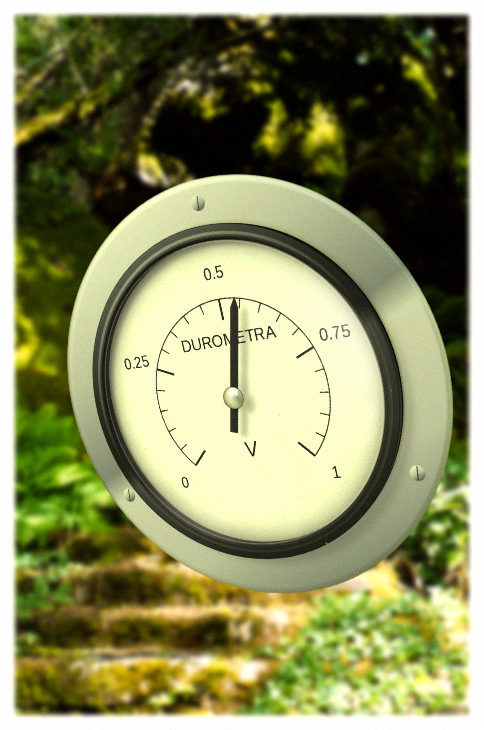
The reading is 0.55V
